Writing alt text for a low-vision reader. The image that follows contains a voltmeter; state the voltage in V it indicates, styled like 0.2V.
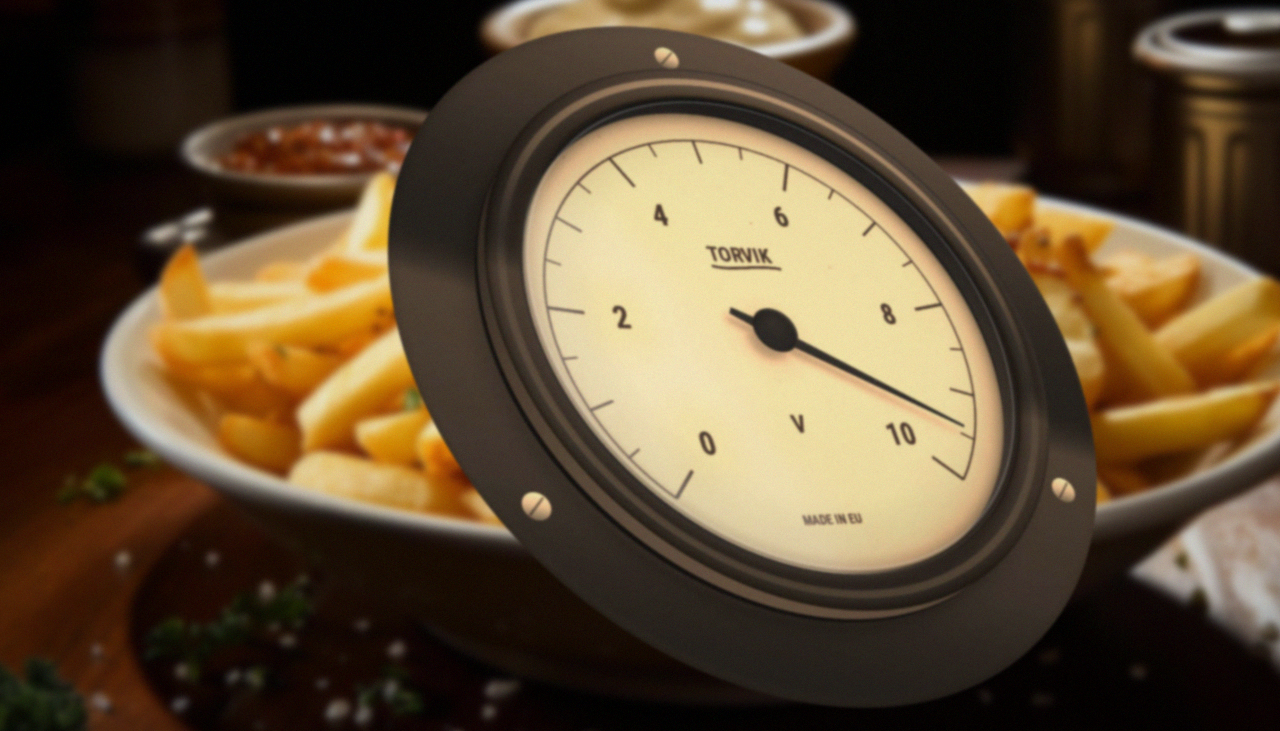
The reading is 9.5V
